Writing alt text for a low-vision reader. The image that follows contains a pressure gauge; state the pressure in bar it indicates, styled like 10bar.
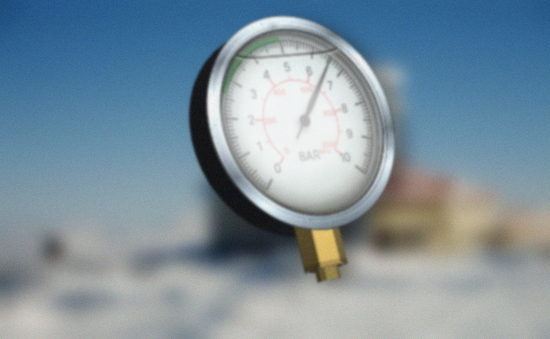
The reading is 6.5bar
